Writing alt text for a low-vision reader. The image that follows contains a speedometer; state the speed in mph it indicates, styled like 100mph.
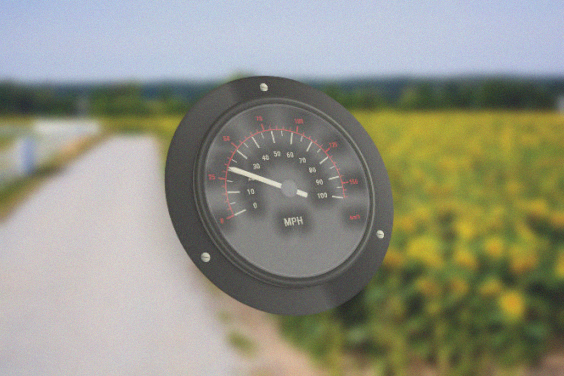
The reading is 20mph
